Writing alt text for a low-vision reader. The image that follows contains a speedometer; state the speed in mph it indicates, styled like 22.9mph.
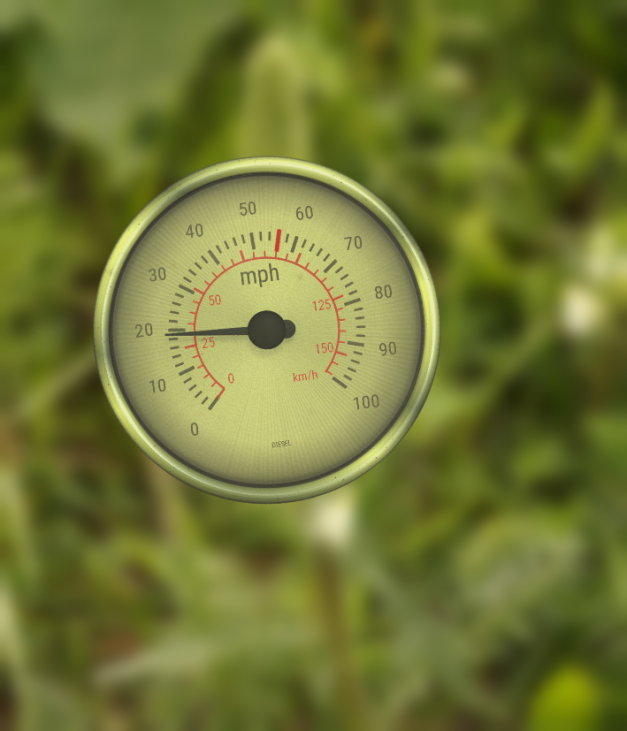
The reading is 19mph
